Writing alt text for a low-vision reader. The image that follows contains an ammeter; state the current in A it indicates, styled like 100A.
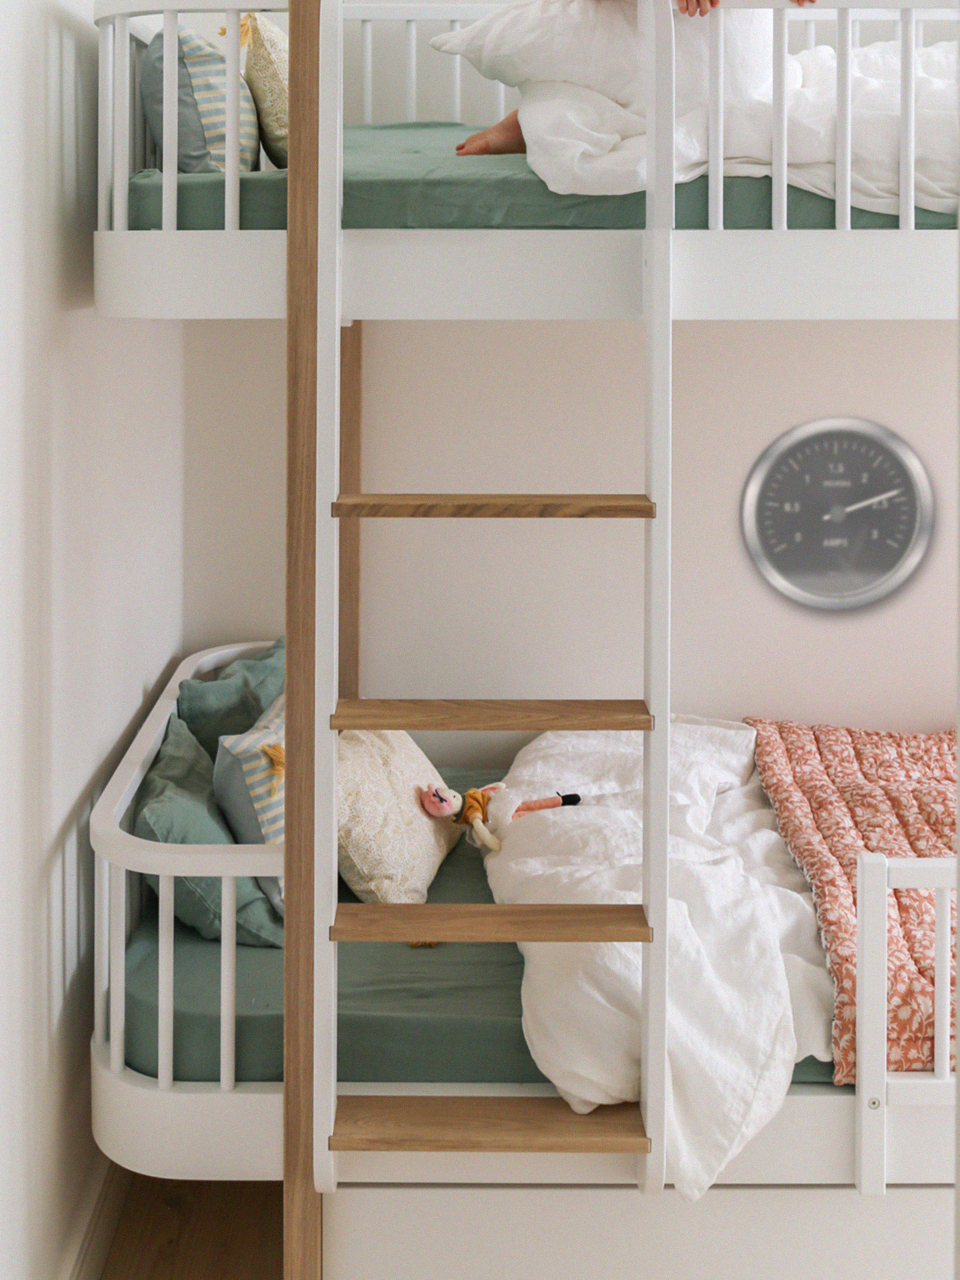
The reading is 2.4A
